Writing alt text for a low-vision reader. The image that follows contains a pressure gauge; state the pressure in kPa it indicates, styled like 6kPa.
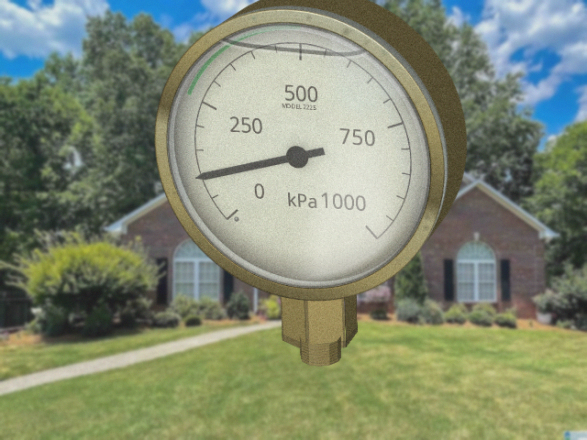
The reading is 100kPa
